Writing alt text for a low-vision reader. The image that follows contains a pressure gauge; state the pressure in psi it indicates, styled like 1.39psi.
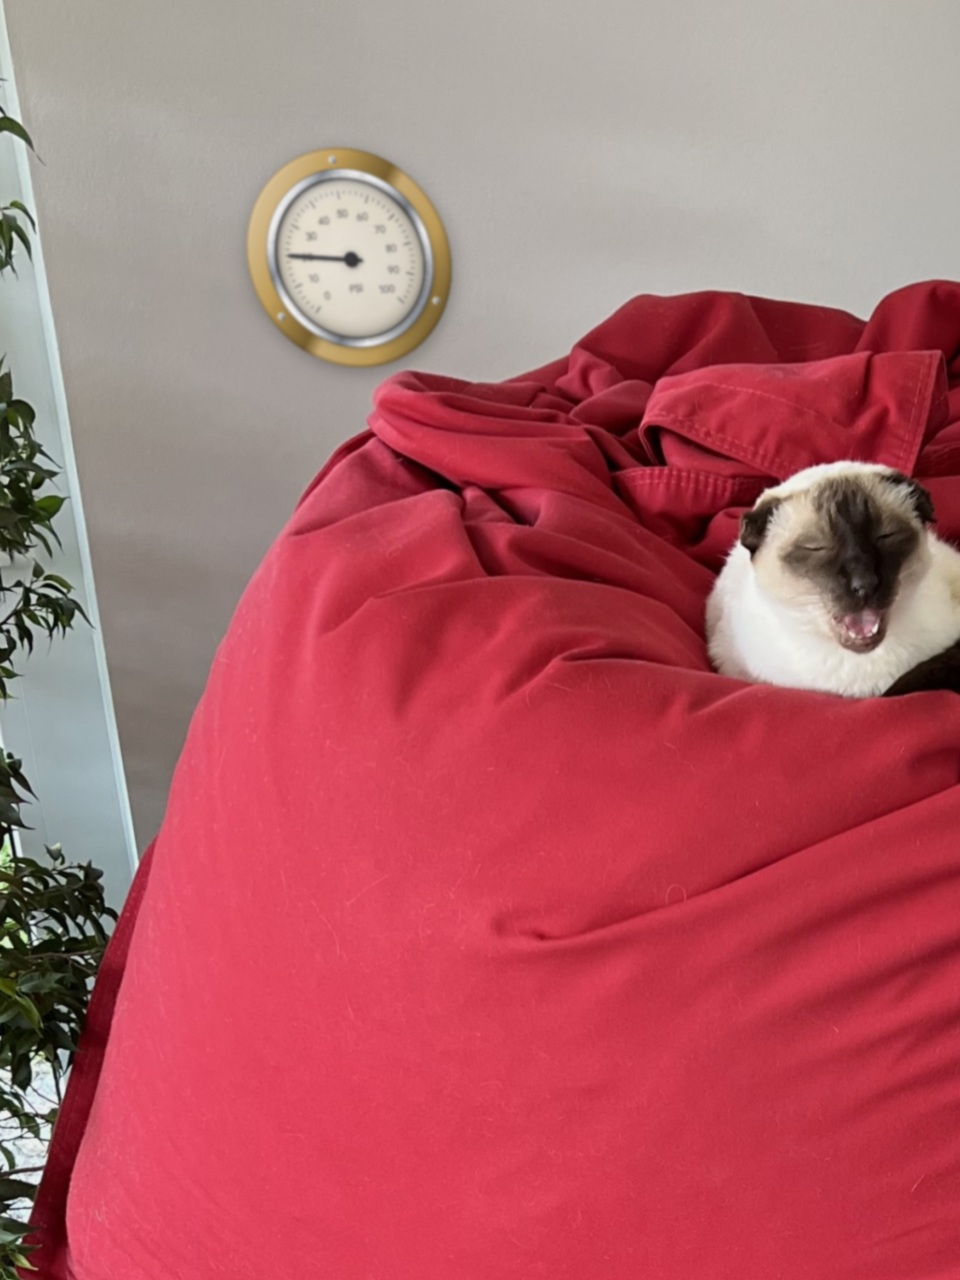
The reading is 20psi
